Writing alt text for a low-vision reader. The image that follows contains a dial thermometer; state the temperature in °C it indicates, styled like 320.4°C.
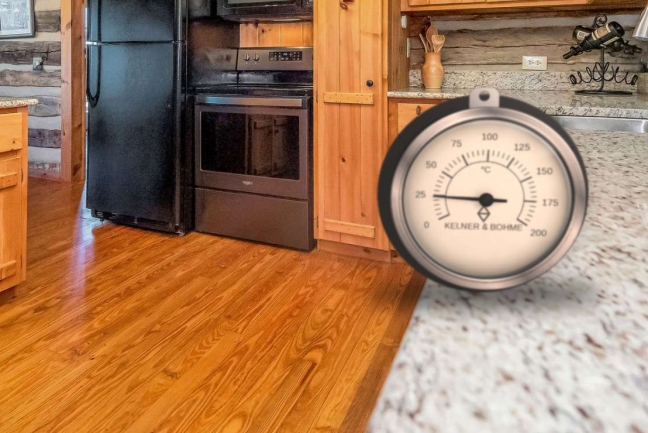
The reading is 25°C
